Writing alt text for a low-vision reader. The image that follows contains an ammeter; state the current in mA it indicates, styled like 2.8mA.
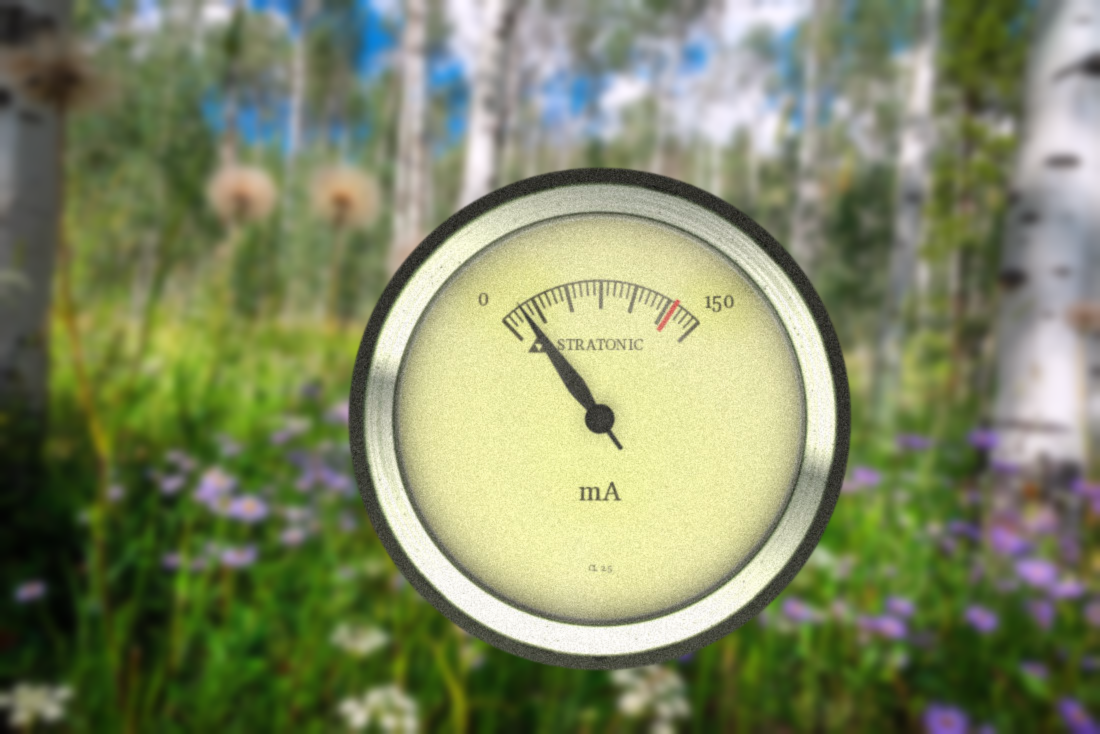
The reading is 15mA
